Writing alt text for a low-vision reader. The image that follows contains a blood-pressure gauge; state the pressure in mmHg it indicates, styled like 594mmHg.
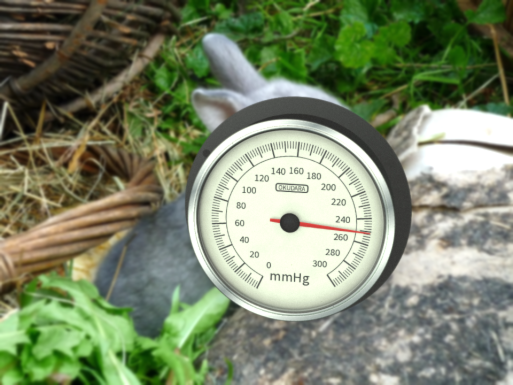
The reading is 250mmHg
